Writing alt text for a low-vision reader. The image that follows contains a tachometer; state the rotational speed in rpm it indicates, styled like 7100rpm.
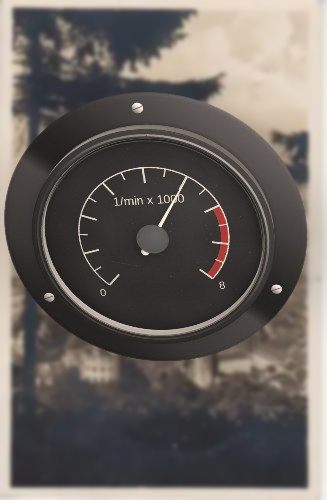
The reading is 5000rpm
